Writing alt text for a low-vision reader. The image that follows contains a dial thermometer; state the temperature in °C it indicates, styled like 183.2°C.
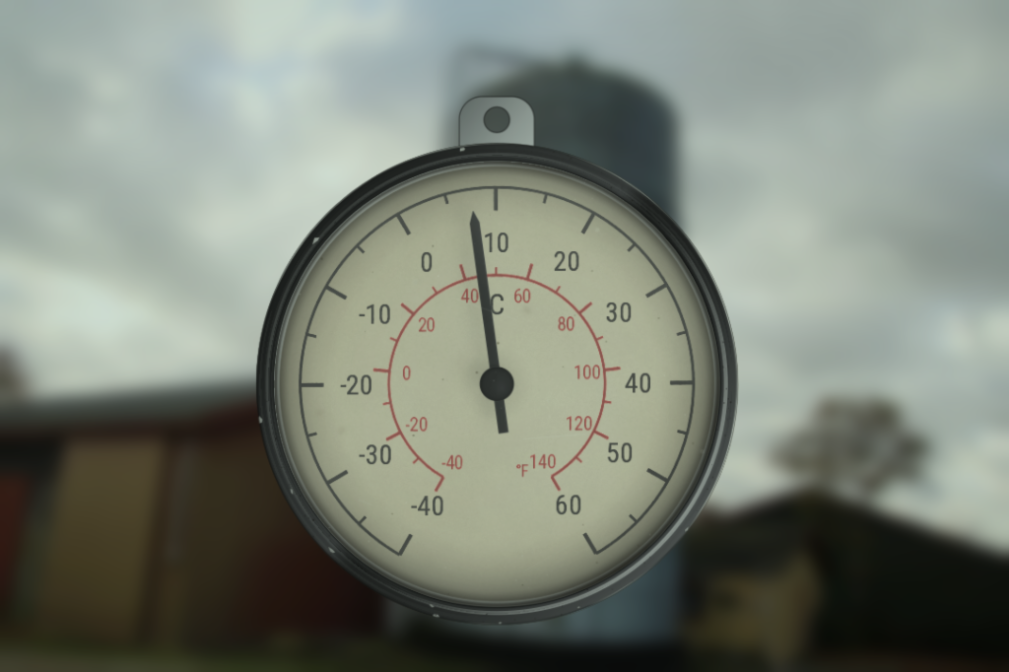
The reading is 7.5°C
